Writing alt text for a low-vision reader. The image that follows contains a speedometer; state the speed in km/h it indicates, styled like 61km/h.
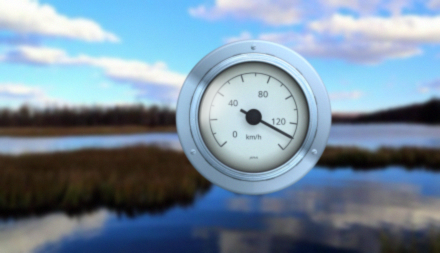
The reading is 130km/h
